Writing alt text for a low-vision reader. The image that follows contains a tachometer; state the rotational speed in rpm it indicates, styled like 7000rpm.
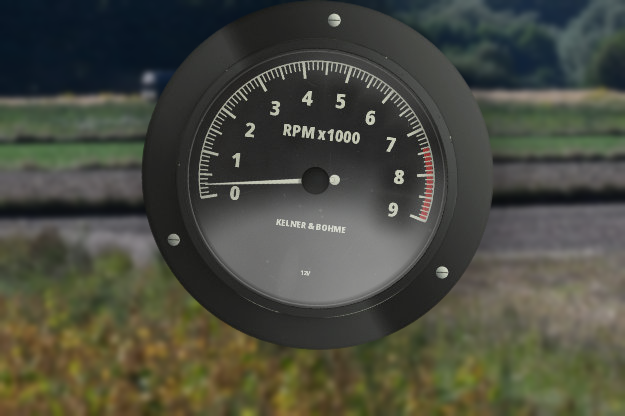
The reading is 300rpm
